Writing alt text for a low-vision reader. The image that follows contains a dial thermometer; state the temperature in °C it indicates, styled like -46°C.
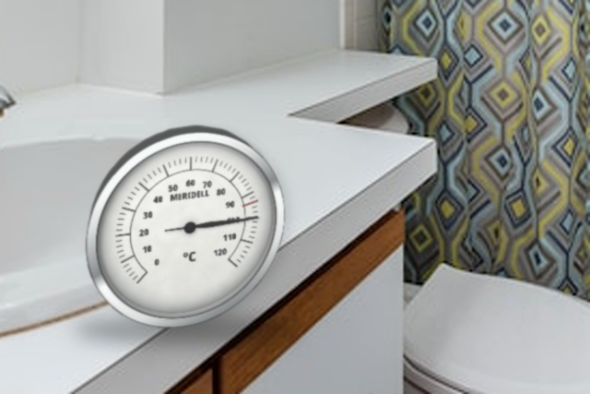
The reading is 100°C
